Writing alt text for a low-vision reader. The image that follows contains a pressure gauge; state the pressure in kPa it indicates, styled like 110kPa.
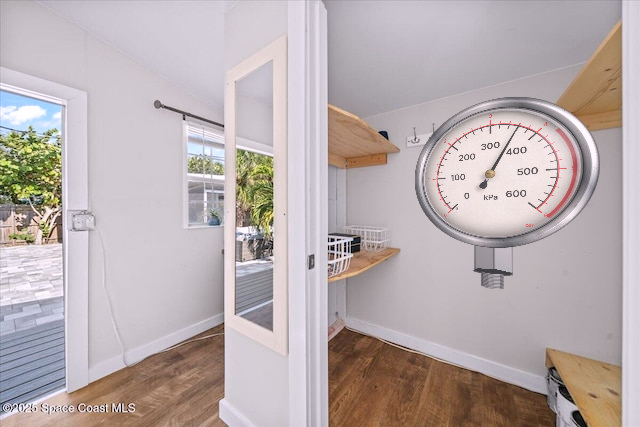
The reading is 360kPa
